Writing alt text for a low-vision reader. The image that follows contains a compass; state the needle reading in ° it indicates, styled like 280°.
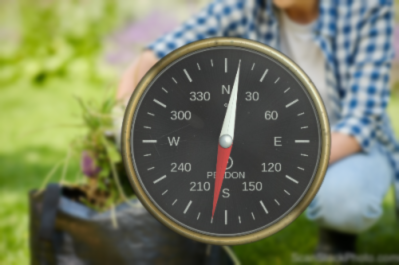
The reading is 190°
